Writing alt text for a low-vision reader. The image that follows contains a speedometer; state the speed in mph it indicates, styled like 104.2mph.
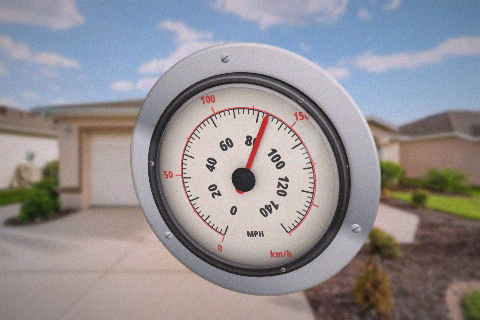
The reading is 84mph
